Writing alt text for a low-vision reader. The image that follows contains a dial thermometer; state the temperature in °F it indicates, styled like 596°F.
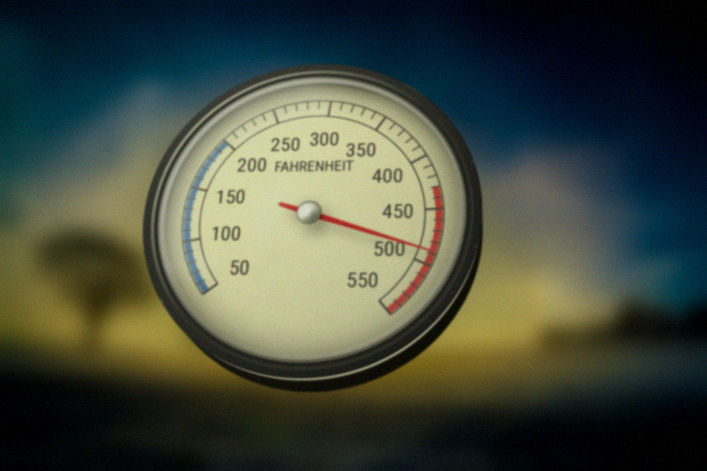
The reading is 490°F
